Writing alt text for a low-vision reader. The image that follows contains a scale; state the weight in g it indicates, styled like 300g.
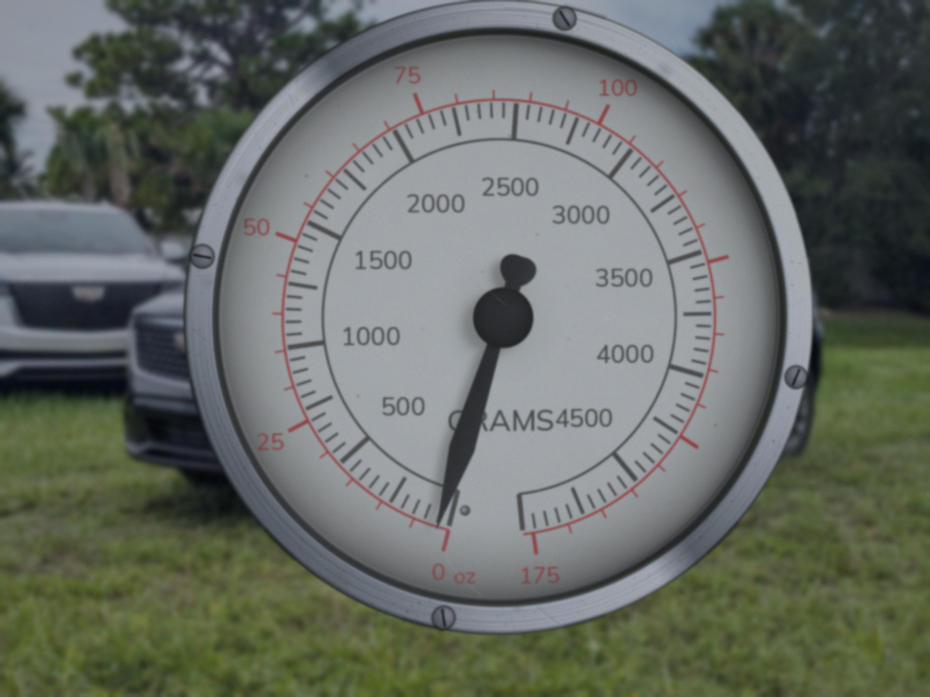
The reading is 50g
